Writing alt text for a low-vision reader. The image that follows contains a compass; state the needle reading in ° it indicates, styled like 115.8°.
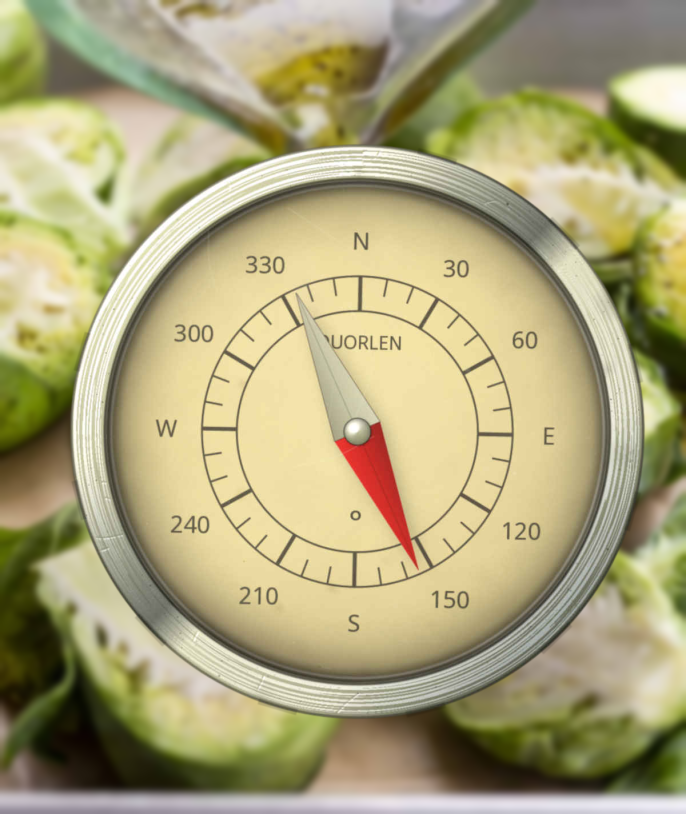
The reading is 155°
